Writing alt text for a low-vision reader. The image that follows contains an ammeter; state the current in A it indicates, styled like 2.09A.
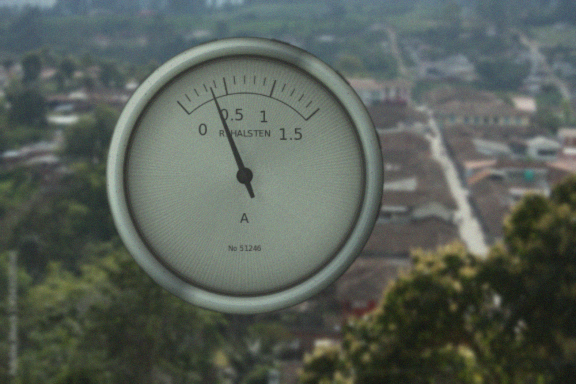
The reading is 0.35A
